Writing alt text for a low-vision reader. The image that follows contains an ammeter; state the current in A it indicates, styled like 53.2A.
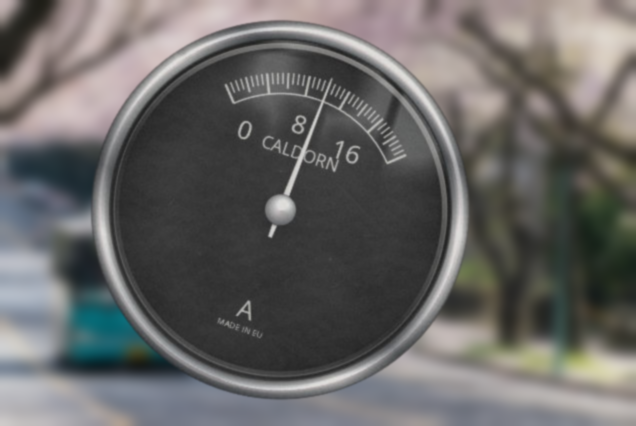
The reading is 10A
